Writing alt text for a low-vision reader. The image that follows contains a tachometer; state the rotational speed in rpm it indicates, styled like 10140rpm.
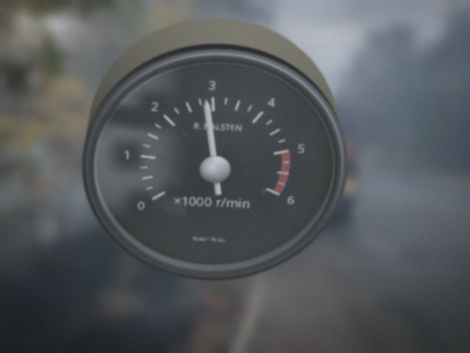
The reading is 2875rpm
